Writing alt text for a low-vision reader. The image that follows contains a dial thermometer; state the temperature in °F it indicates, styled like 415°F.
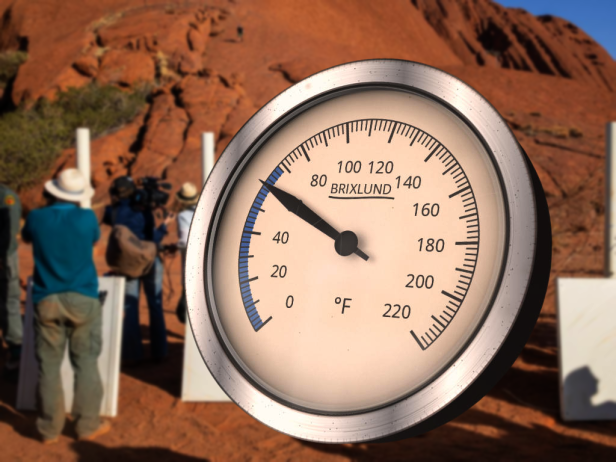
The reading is 60°F
